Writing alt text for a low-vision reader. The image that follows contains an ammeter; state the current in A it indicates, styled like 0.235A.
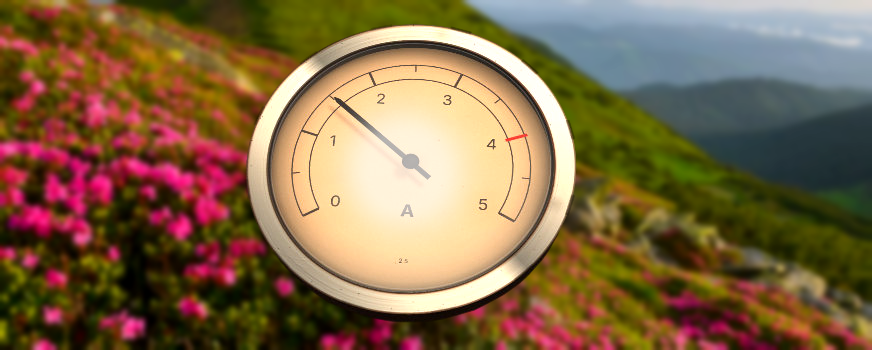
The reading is 1.5A
